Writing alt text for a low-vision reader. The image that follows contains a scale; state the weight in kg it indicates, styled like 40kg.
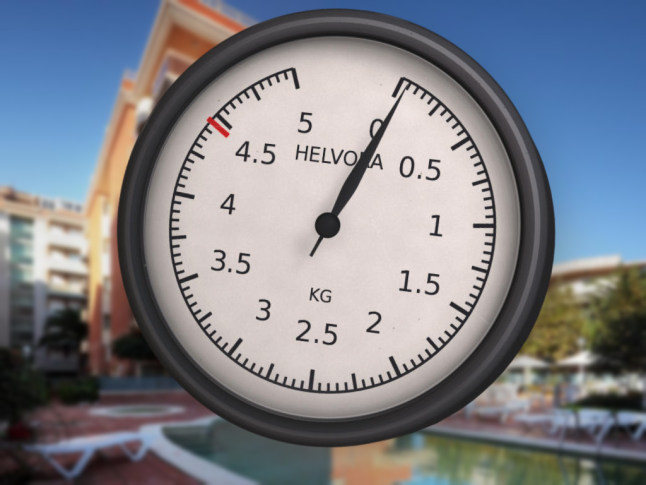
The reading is 0.05kg
